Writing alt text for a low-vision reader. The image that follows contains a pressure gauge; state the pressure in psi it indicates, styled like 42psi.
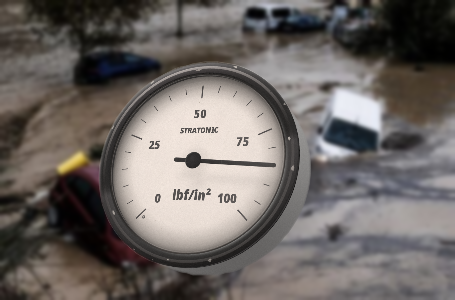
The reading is 85psi
